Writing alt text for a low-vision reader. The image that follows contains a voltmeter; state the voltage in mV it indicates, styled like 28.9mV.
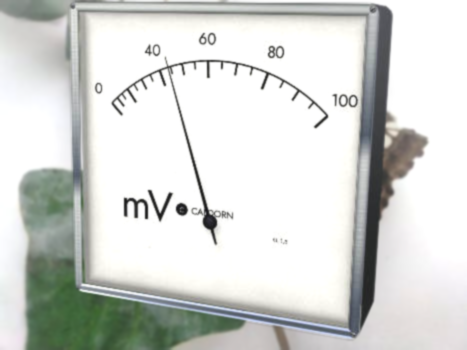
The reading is 45mV
